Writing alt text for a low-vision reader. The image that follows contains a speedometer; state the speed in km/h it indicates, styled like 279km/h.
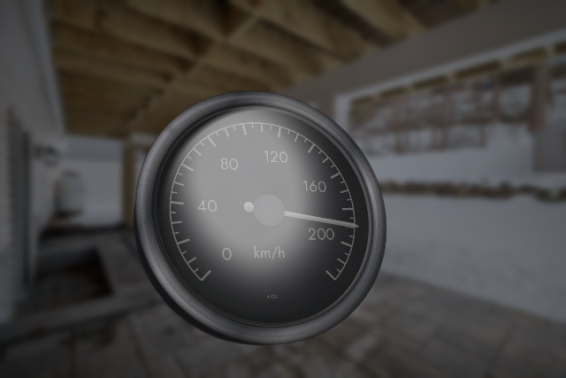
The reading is 190km/h
